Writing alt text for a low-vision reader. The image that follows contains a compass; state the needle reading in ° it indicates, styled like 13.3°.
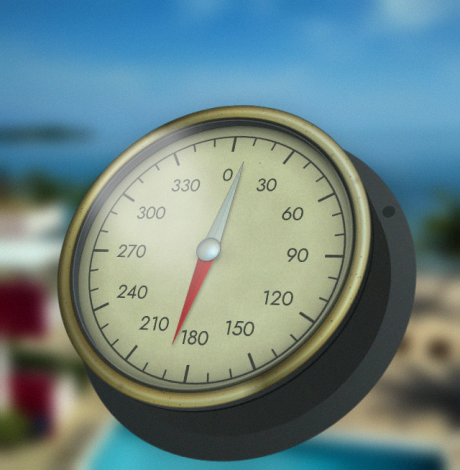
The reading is 190°
